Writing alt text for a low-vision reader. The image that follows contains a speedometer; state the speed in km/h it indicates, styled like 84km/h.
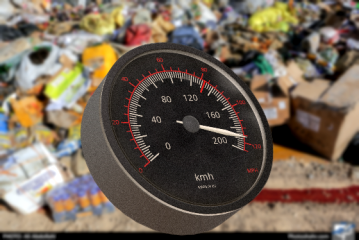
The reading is 190km/h
